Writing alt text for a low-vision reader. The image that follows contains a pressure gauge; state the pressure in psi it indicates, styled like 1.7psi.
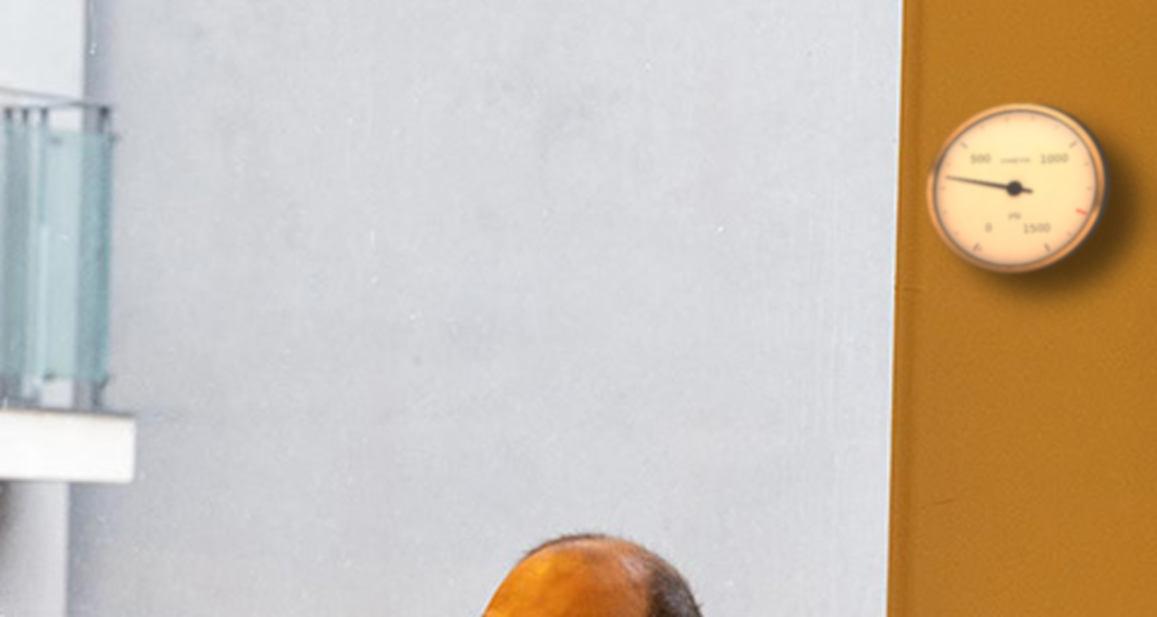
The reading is 350psi
